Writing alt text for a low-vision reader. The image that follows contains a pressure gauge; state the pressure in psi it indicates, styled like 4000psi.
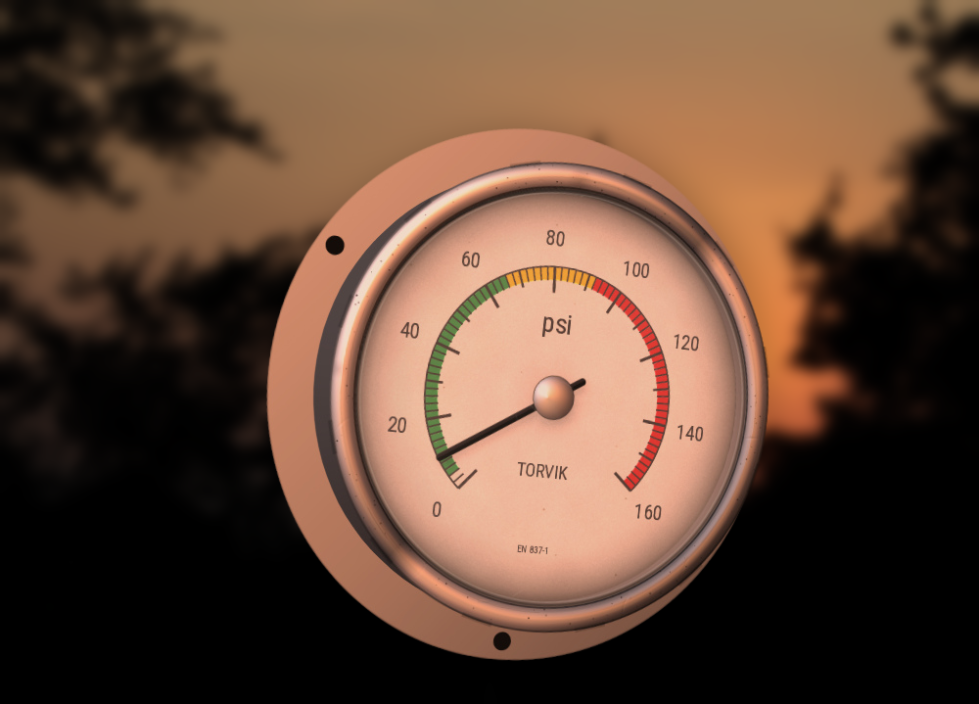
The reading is 10psi
